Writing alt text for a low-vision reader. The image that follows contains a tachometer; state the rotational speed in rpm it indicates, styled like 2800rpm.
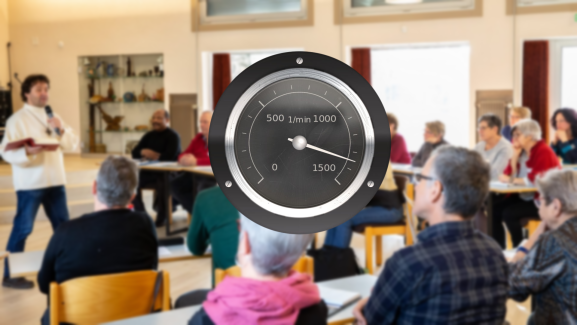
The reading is 1350rpm
